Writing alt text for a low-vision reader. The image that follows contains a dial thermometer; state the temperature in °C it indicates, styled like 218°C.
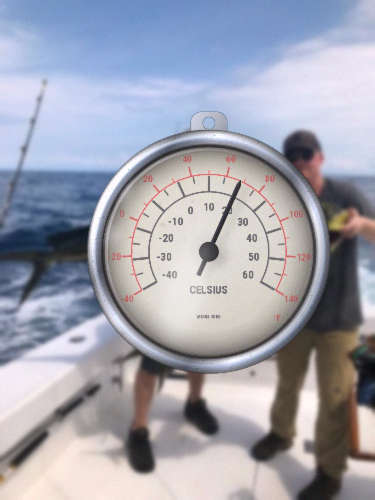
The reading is 20°C
